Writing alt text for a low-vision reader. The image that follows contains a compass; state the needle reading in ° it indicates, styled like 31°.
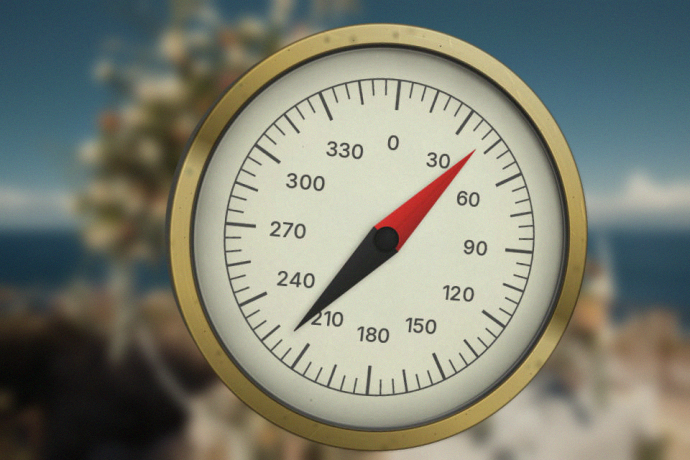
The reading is 40°
